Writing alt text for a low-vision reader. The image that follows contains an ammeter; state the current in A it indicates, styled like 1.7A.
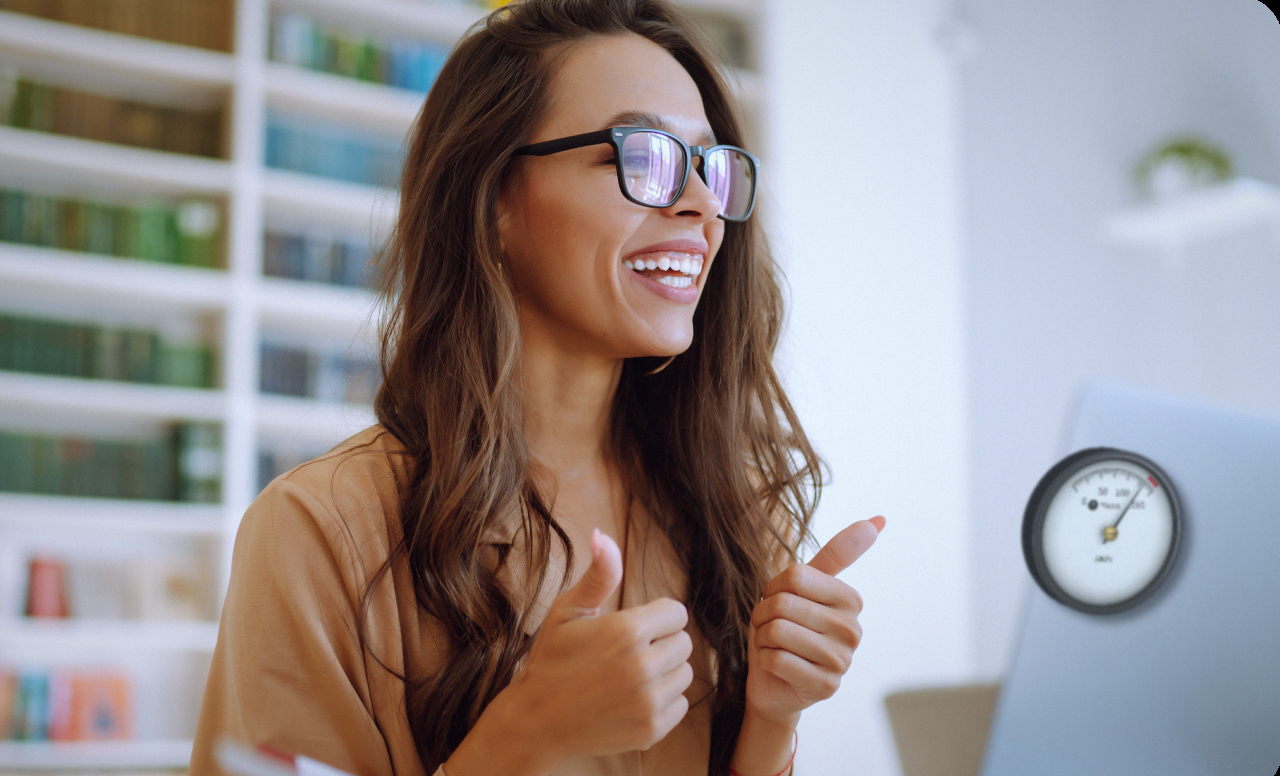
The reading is 125A
